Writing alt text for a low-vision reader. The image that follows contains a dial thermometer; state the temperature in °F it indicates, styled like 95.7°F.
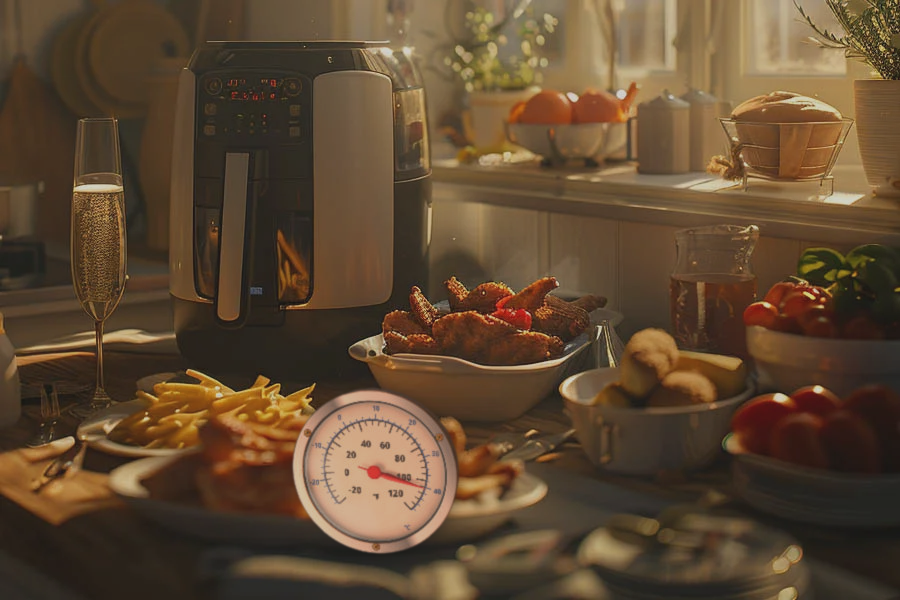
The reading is 104°F
